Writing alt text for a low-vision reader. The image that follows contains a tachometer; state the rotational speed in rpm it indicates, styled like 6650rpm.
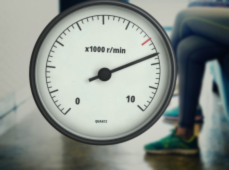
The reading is 7600rpm
